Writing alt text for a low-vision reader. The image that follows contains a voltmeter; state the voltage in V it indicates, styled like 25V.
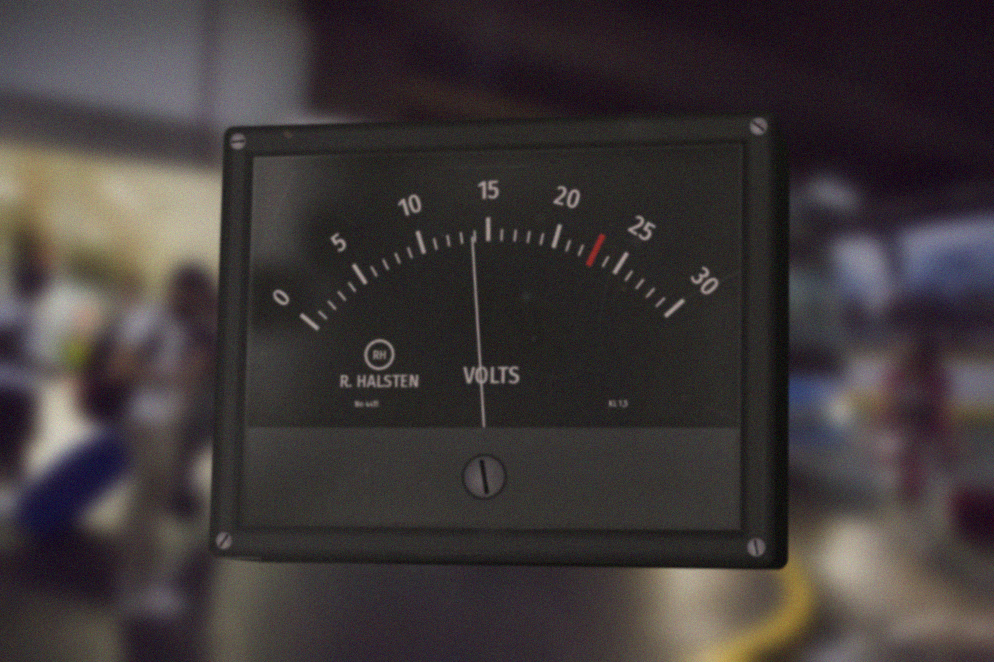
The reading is 14V
